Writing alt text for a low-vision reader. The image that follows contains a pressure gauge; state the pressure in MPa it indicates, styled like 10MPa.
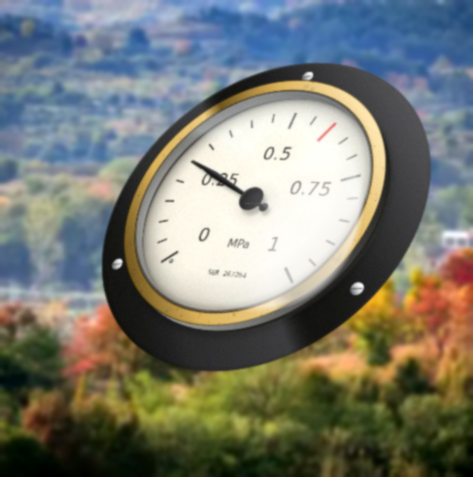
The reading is 0.25MPa
